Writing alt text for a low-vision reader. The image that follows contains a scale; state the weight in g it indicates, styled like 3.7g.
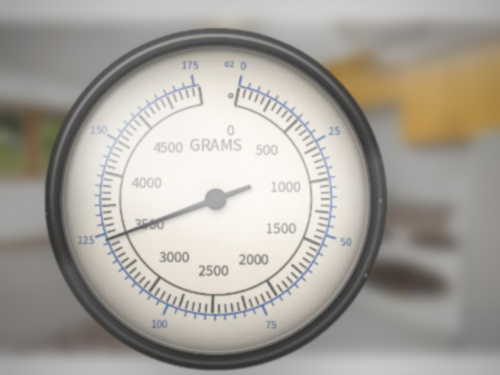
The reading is 3500g
